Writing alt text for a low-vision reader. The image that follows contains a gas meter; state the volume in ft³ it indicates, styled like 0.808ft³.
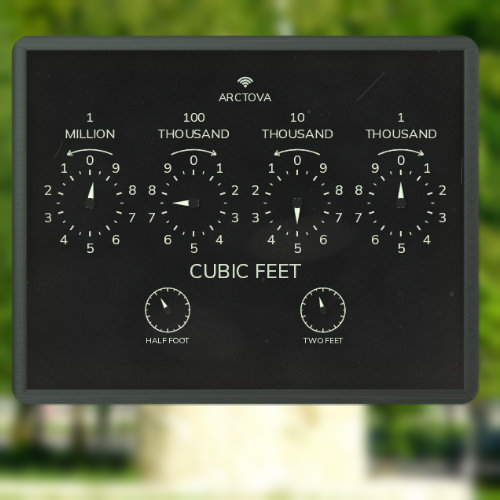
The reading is 975000ft³
